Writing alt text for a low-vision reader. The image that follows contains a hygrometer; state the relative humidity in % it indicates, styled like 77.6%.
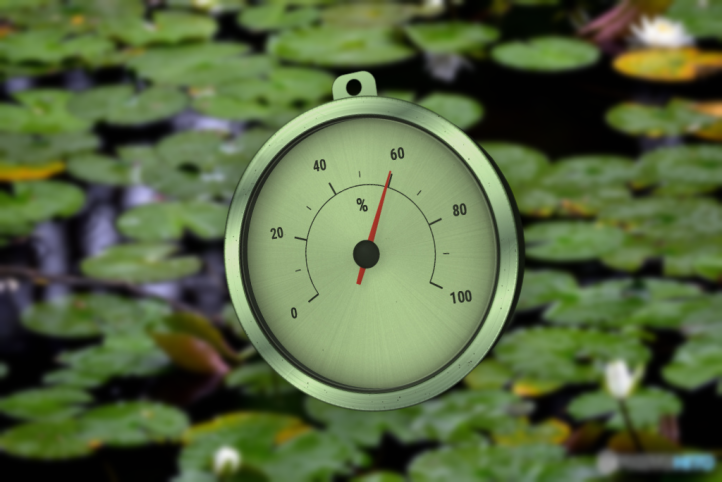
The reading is 60%
